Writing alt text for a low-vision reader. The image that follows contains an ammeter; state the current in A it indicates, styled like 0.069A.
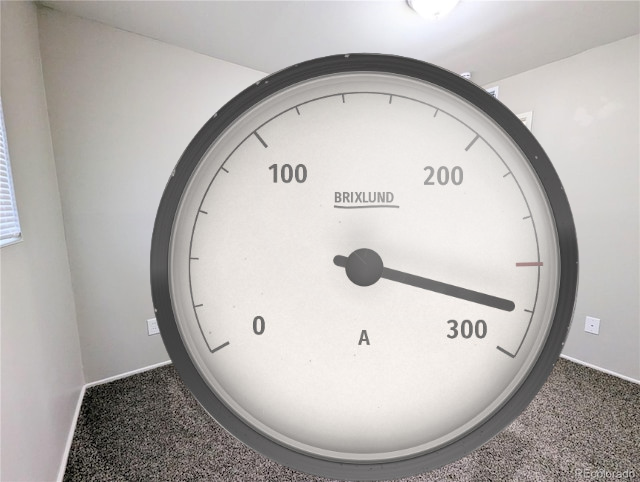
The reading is 280A
